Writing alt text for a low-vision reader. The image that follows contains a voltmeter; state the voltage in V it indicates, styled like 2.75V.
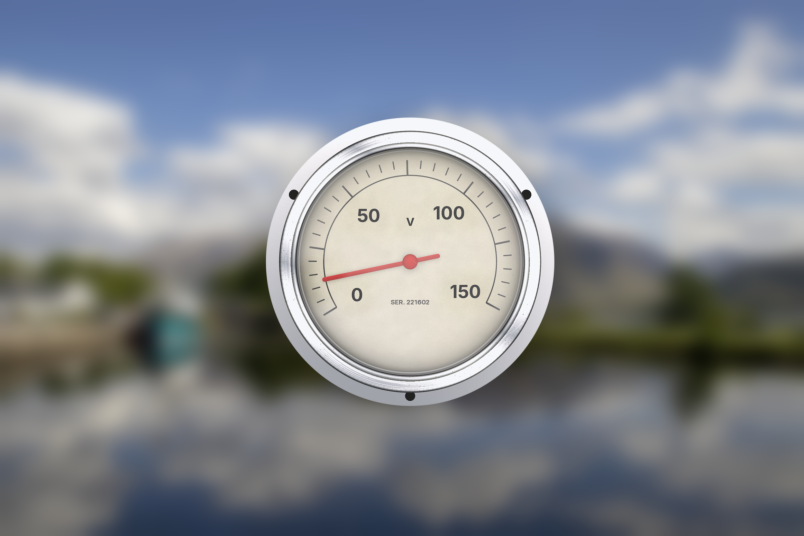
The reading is 12.5V
